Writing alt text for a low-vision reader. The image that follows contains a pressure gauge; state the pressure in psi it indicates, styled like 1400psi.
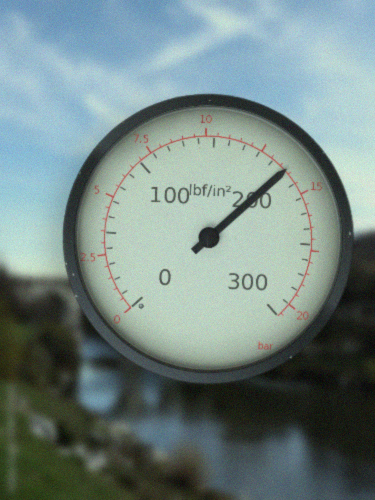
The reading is 200psi
